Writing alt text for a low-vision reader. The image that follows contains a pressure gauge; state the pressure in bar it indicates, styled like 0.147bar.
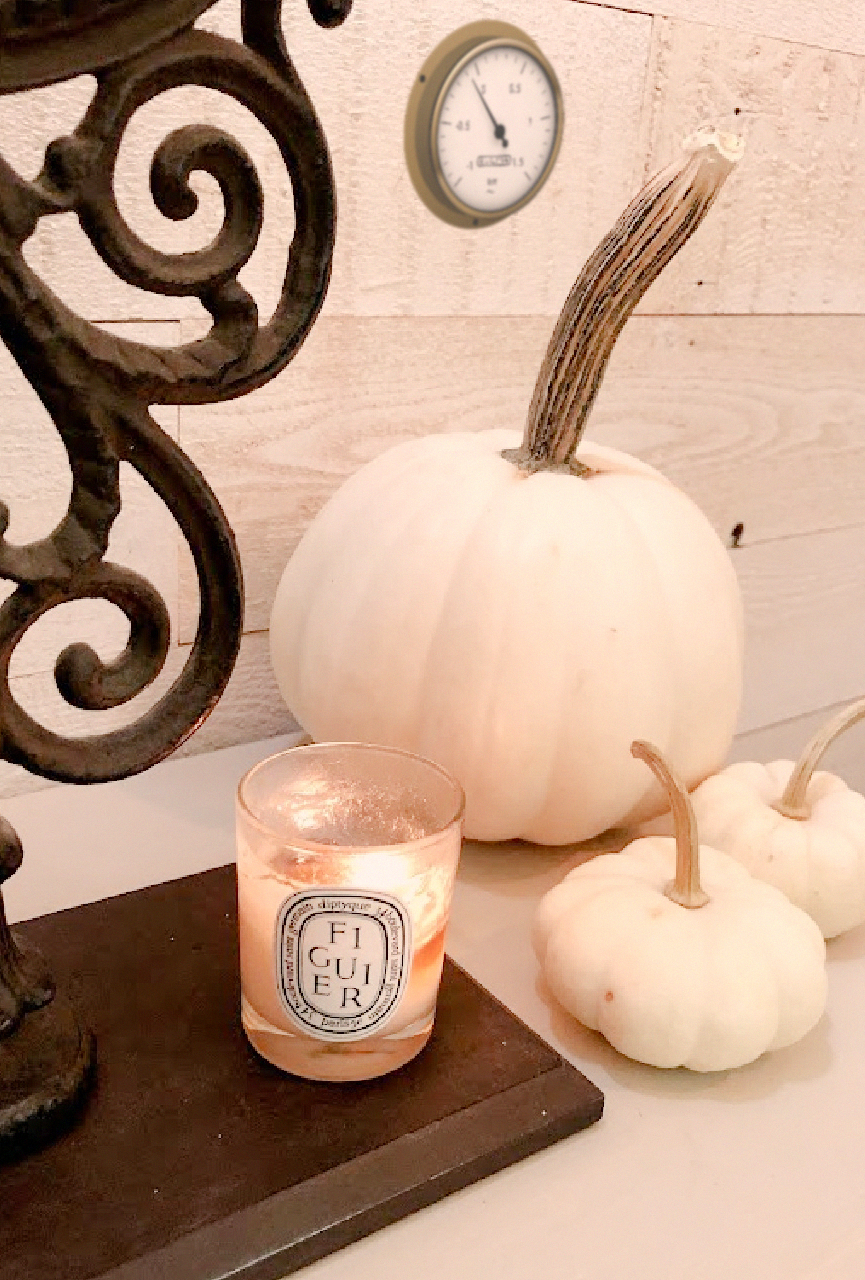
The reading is -0.1bar
